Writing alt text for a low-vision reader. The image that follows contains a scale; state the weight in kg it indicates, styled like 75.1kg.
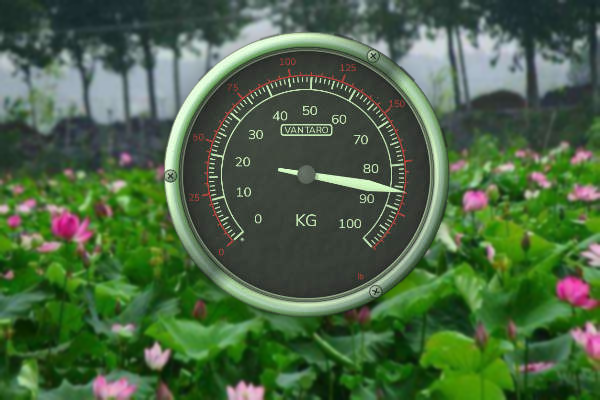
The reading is 86kg
